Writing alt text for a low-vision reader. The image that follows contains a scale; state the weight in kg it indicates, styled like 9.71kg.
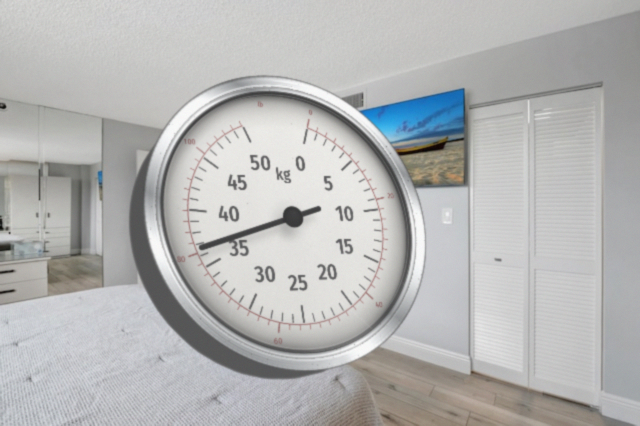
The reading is 36.5kg
